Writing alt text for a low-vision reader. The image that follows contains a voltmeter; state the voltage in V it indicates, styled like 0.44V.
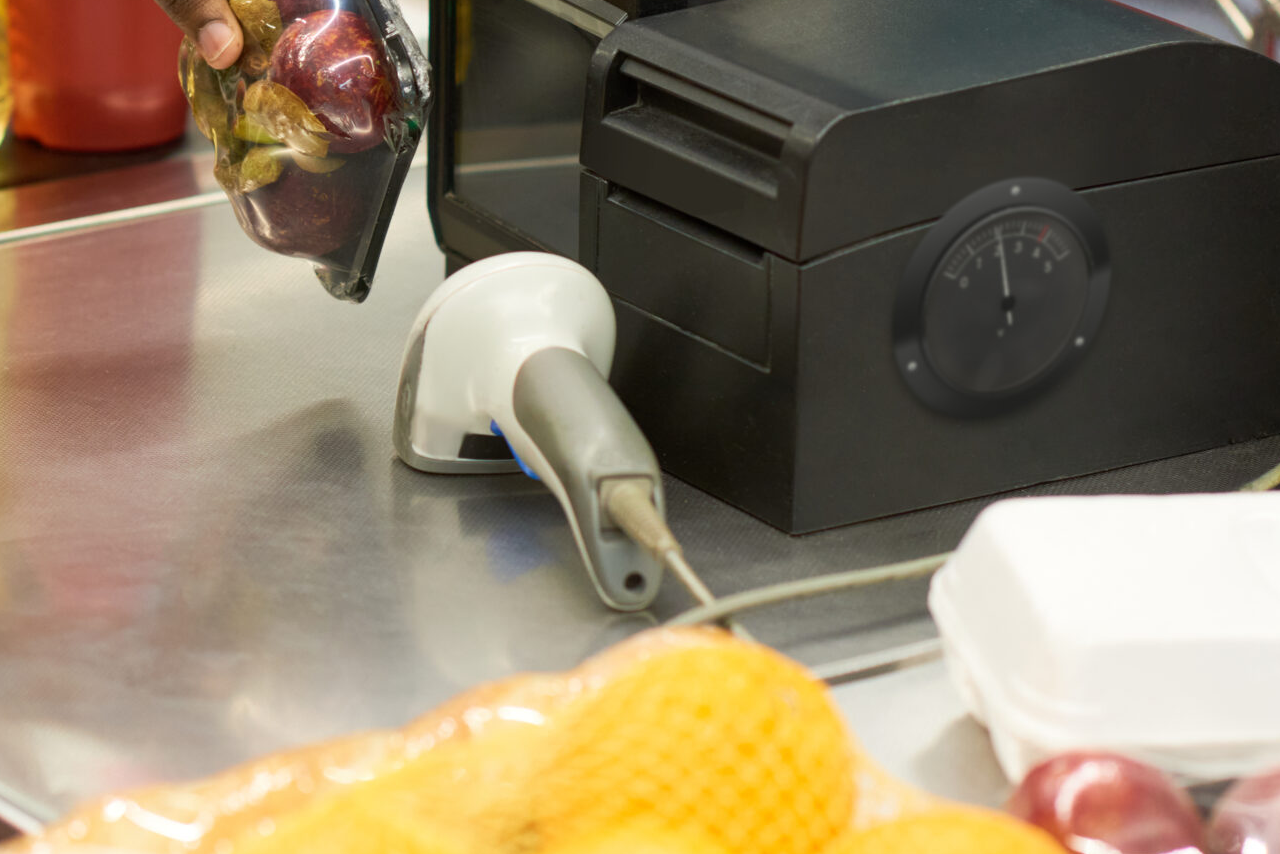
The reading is 2V
